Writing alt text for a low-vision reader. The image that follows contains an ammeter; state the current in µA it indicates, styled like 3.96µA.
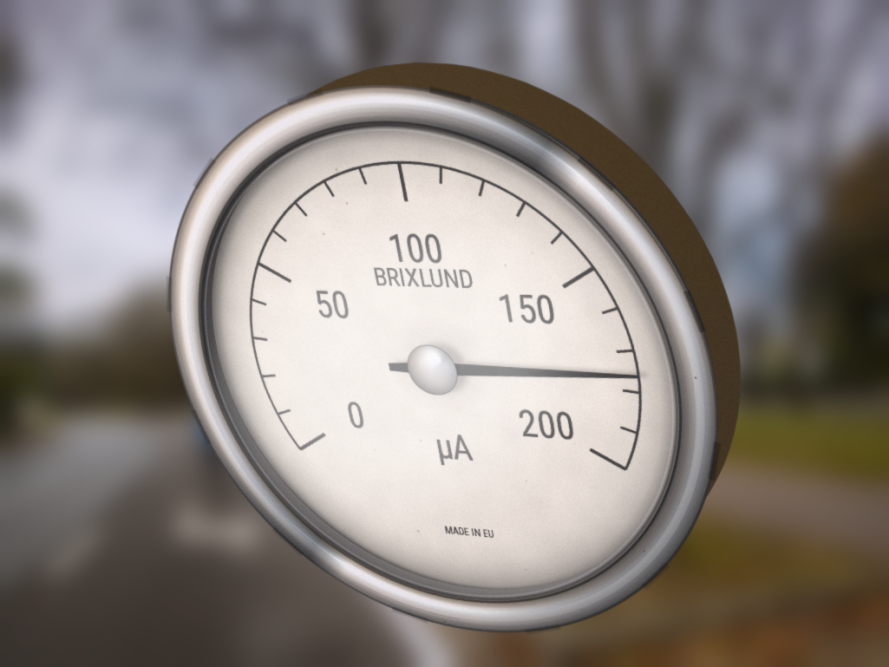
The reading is 175µA
